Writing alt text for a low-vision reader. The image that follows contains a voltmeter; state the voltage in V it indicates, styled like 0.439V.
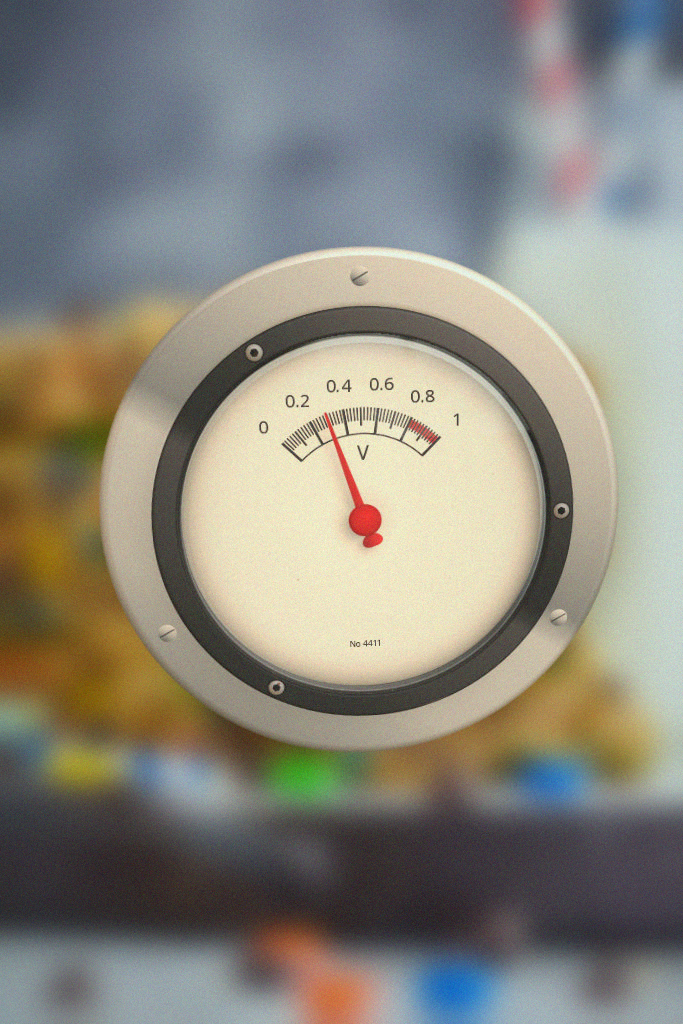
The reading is 0.3V
